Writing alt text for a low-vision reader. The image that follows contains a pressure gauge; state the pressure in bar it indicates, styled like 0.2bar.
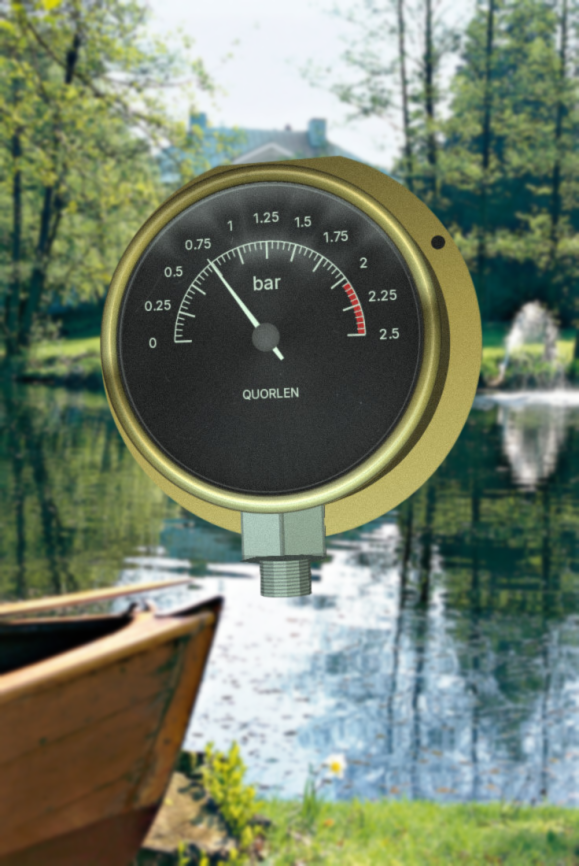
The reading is 0.75bar
